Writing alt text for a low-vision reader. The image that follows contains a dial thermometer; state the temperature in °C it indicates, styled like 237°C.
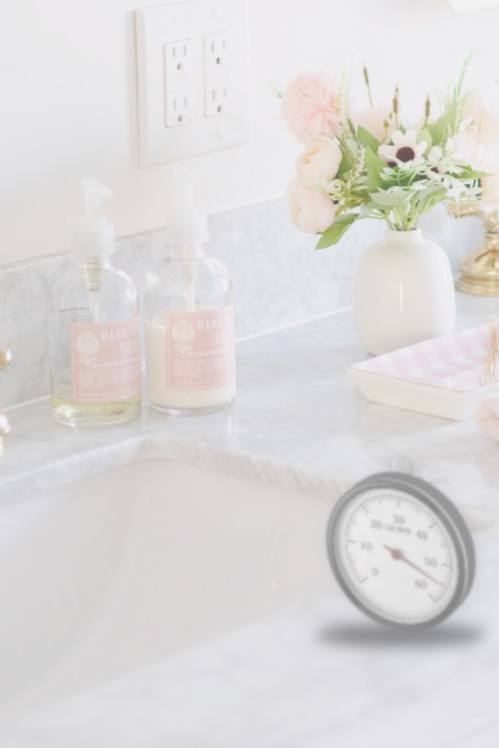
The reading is 55°C
